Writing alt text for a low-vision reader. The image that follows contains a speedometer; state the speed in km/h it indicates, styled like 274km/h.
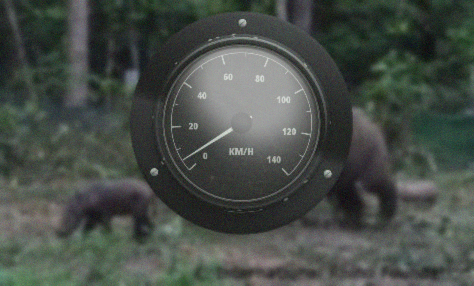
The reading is 5km/h
